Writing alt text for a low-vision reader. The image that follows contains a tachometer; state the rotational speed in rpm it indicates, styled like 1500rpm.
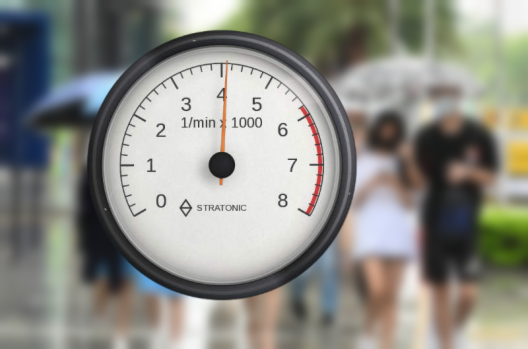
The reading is 4100rpm
